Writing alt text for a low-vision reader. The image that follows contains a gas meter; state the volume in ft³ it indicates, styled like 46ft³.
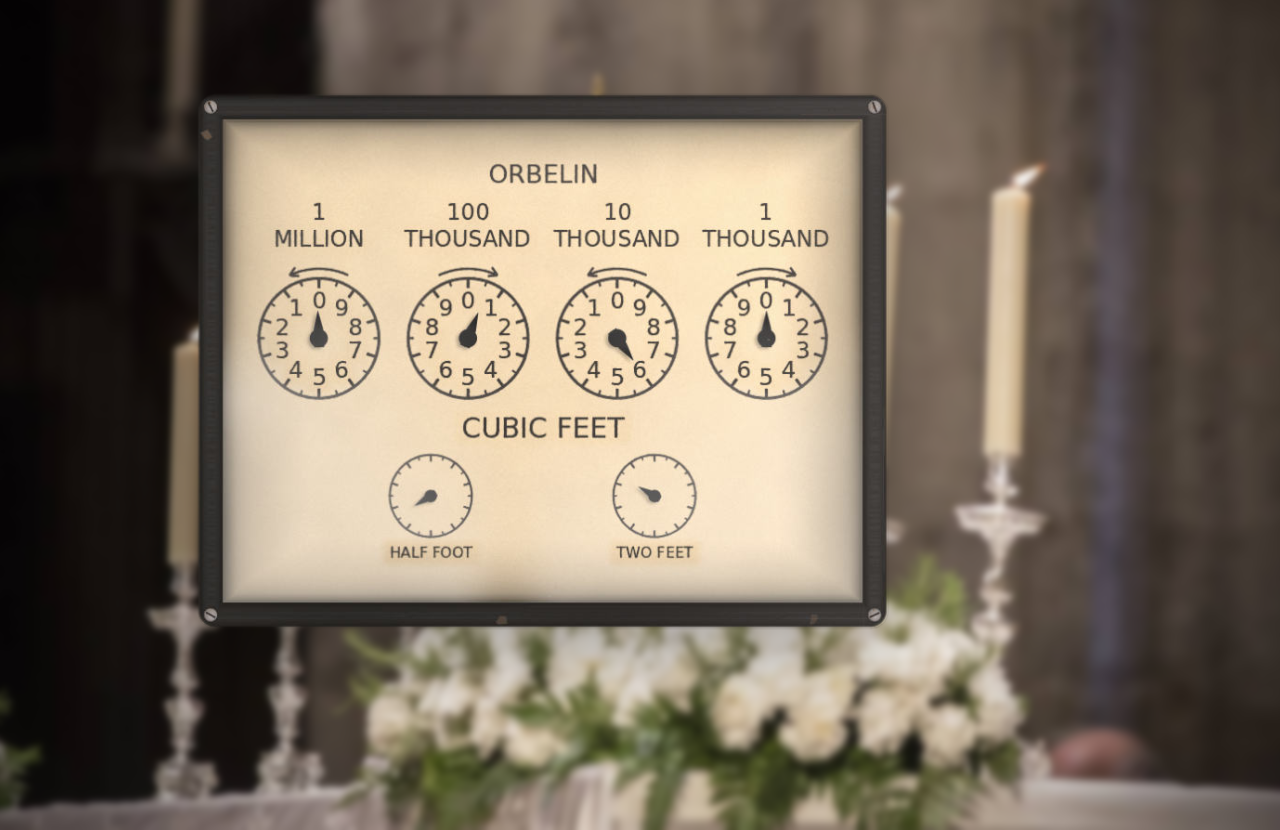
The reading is 6000ft³
